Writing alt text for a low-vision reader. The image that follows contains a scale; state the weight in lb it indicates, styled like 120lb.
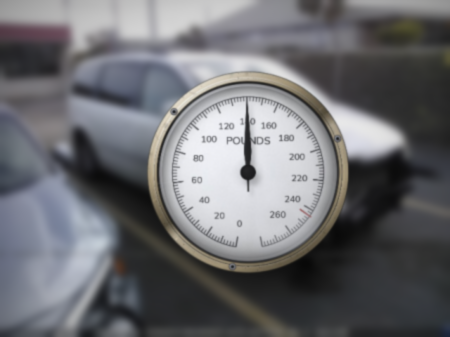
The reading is 140lb
